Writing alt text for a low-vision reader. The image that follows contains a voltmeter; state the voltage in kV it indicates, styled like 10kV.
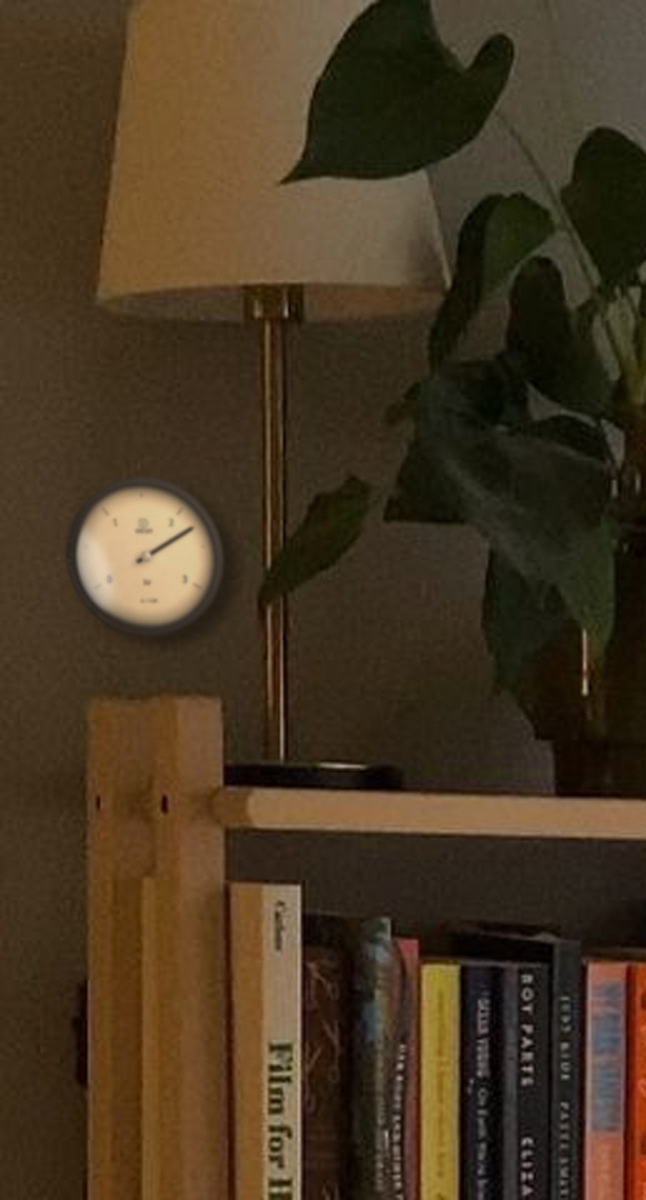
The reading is 2.25kV
